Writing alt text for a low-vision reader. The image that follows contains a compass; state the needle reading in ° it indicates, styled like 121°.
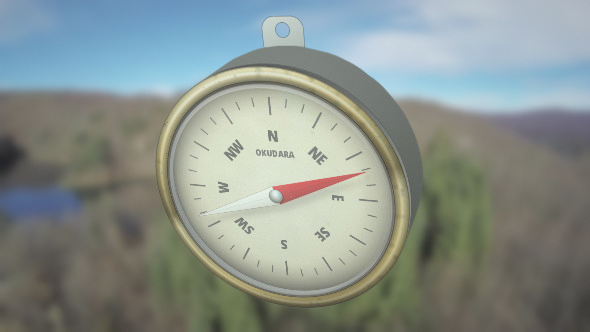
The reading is 70°
